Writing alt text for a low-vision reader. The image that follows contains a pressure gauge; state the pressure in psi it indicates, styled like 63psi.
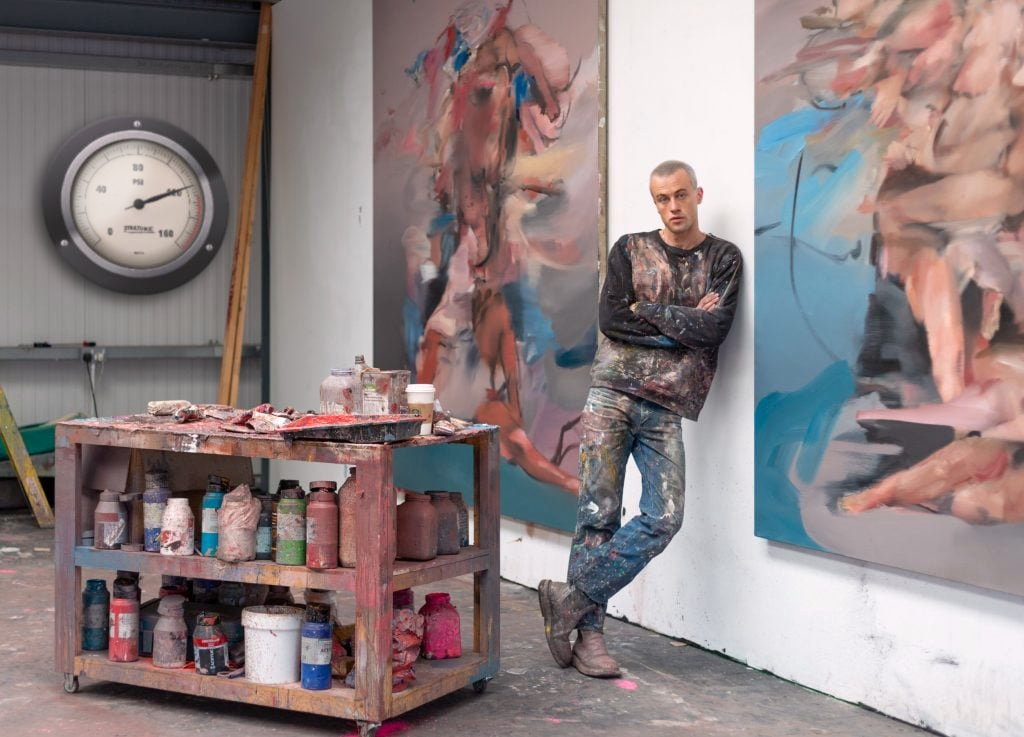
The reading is 120psi
